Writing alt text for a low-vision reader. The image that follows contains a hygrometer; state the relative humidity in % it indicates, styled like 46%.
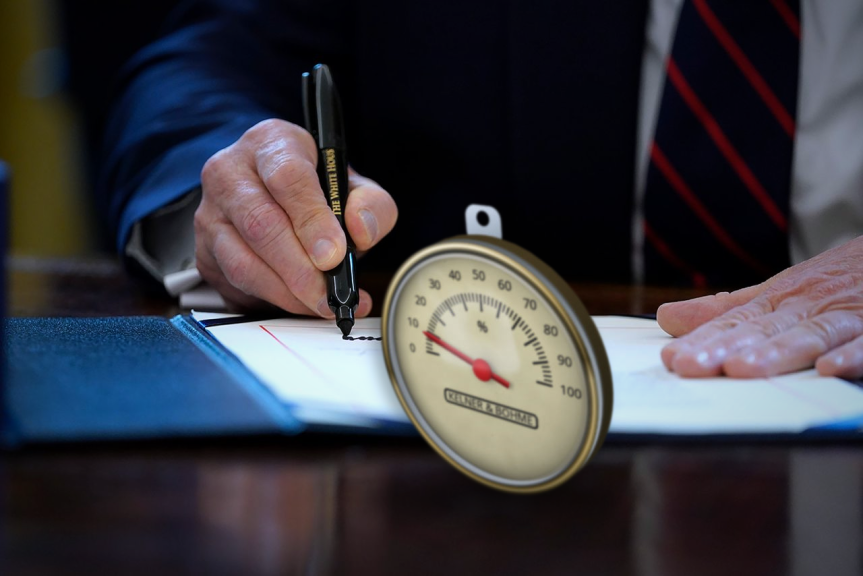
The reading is 10%
